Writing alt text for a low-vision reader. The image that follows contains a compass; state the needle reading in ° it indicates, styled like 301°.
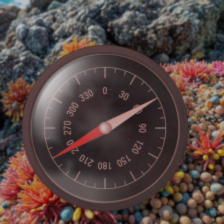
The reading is 240°
